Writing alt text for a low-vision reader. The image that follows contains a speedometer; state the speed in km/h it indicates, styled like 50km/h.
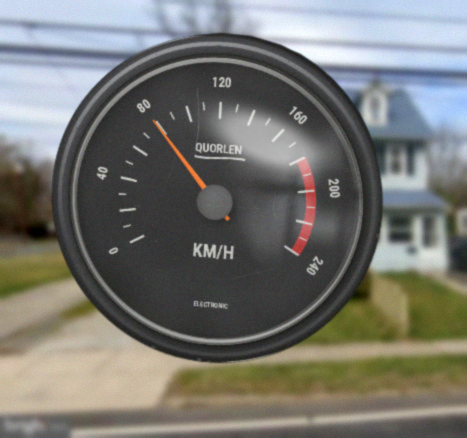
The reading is 80km/h
